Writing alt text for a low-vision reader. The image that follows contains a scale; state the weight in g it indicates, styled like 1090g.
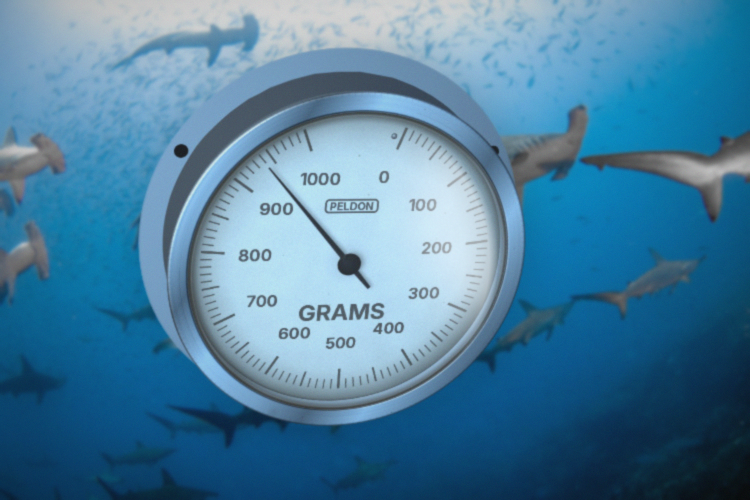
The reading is 940g
